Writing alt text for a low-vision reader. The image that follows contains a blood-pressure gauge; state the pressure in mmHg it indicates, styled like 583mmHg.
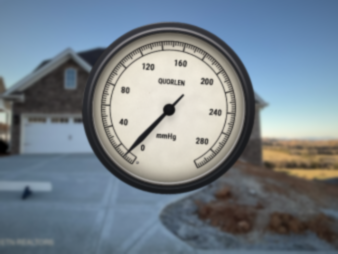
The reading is 10mmHg
